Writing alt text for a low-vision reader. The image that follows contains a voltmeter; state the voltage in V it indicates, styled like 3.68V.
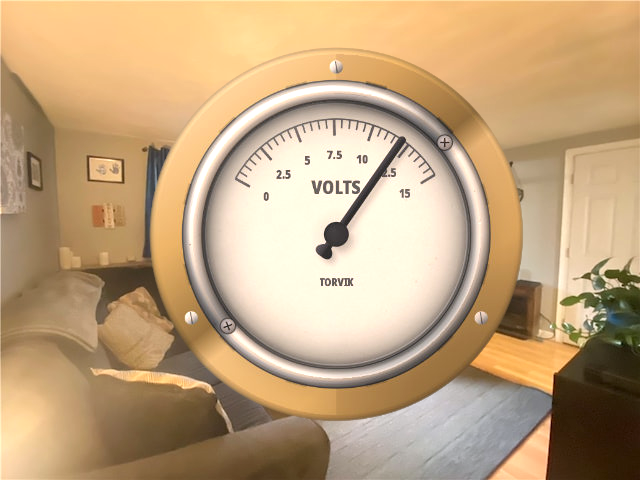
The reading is 12V
